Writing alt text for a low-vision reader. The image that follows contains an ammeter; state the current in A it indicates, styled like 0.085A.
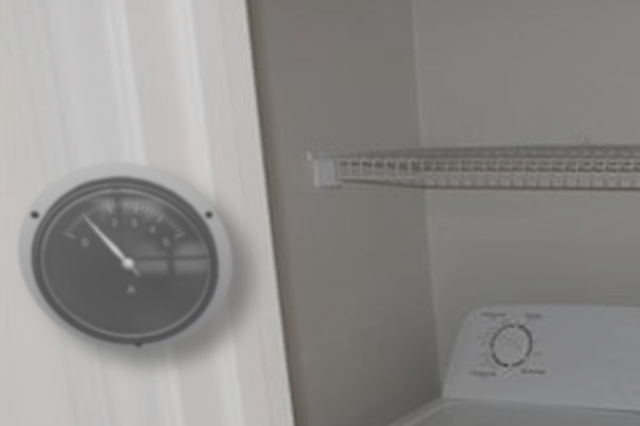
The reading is 1A
